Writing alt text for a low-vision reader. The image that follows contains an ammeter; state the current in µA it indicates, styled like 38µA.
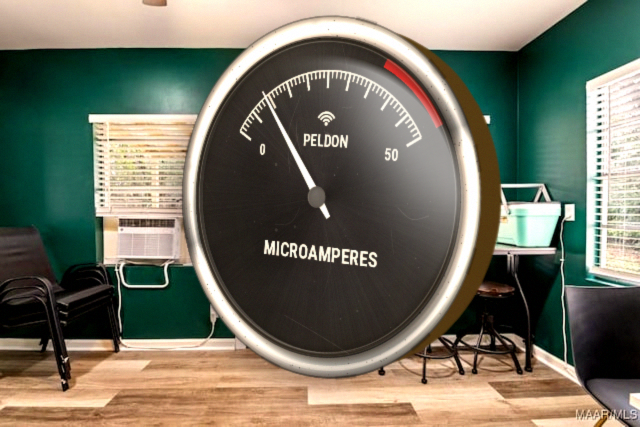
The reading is 10µA
